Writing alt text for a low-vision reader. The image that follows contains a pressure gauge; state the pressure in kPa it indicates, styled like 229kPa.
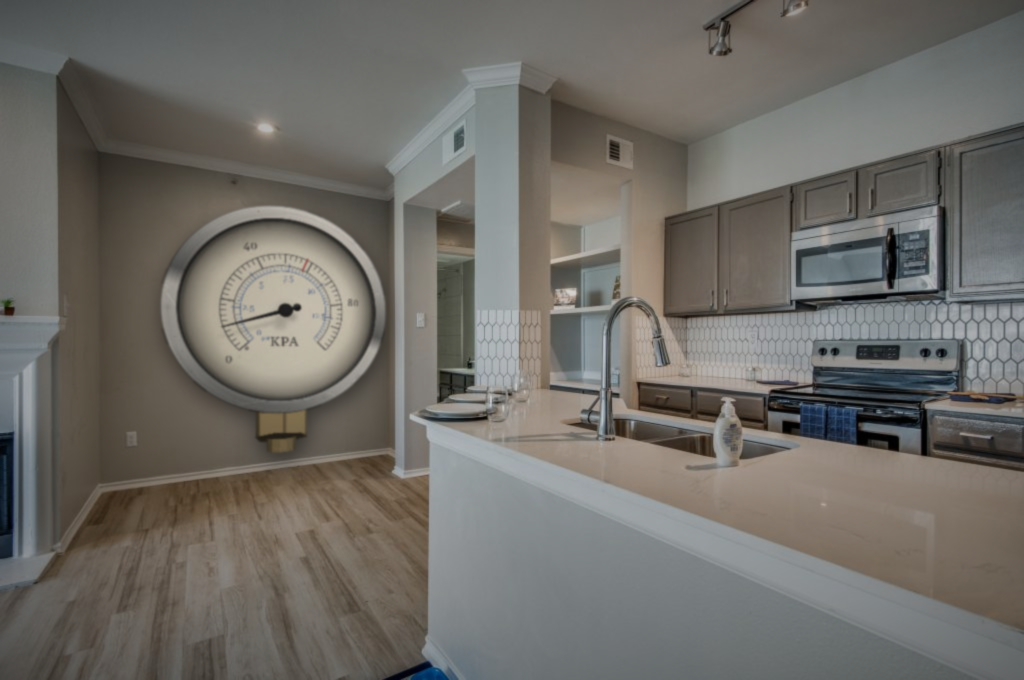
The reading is 10kPa
